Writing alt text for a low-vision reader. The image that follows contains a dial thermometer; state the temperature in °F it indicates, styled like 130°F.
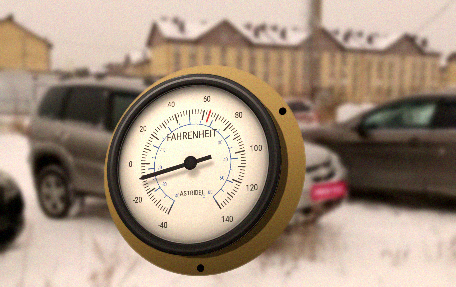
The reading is -10°F
